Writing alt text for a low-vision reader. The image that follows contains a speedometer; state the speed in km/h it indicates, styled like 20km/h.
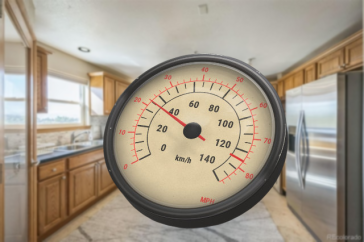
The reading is 35km/h
